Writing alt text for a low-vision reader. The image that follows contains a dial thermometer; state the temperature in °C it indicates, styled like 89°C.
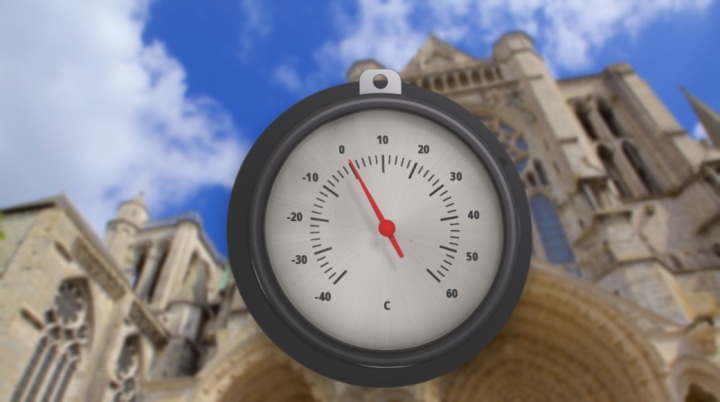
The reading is 0°C
